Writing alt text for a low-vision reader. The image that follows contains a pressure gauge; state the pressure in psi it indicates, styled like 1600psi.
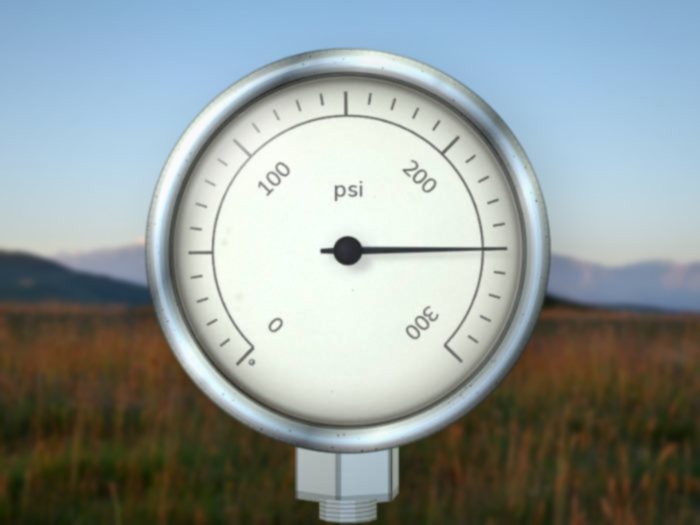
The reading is 250psi
